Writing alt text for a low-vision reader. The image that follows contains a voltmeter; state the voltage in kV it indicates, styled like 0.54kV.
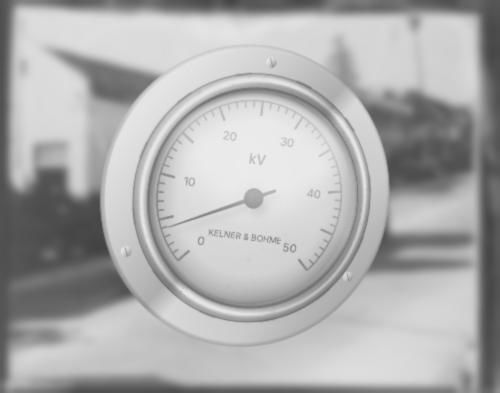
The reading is 4kV
